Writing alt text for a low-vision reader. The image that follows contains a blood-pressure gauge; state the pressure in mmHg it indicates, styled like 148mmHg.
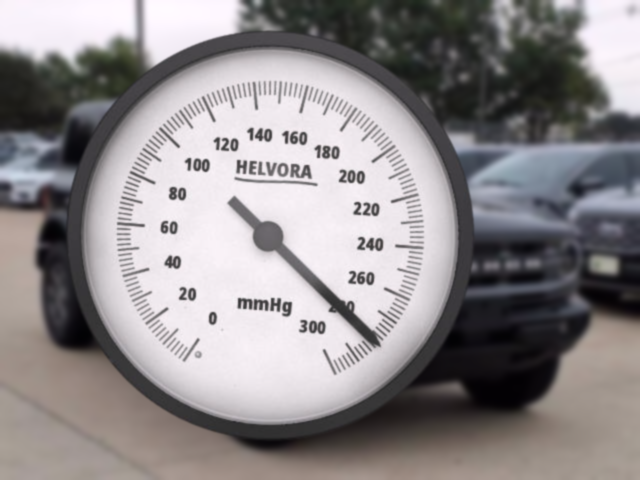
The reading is 280mmHg
